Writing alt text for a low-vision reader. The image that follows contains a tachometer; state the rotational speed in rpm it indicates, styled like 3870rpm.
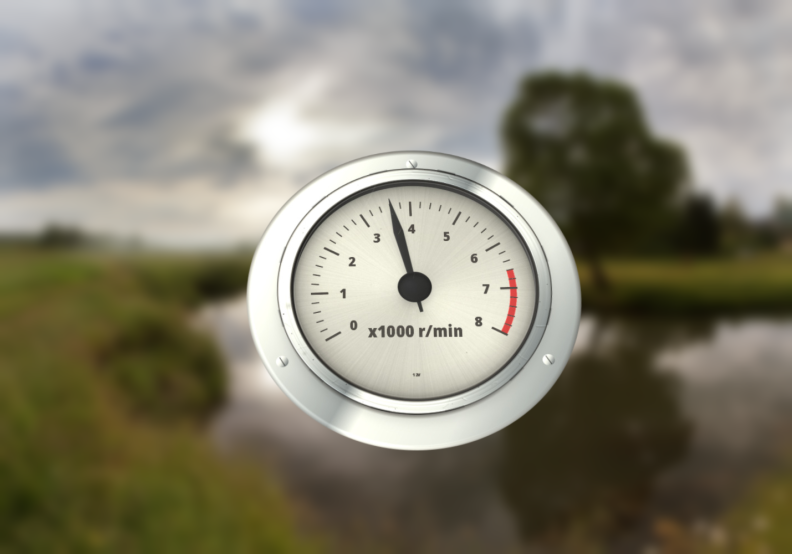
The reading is 3600rpm
